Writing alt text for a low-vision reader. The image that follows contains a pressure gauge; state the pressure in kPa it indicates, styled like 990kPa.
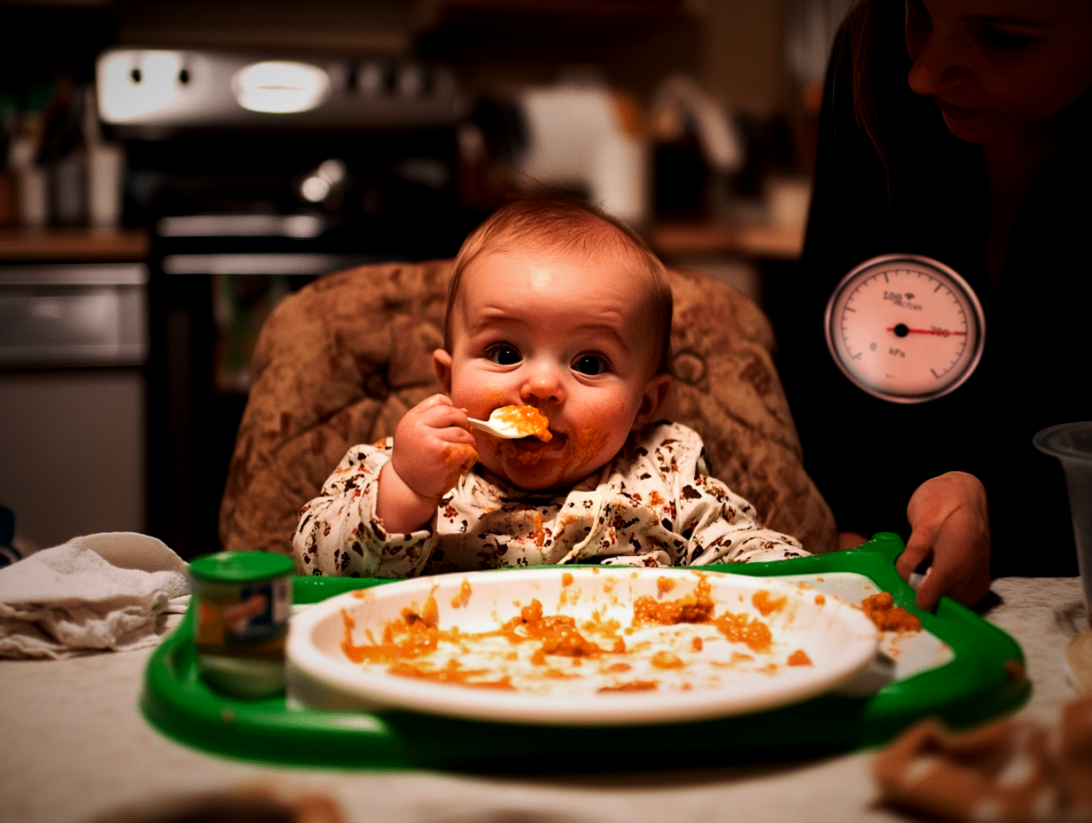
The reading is 200kPa
